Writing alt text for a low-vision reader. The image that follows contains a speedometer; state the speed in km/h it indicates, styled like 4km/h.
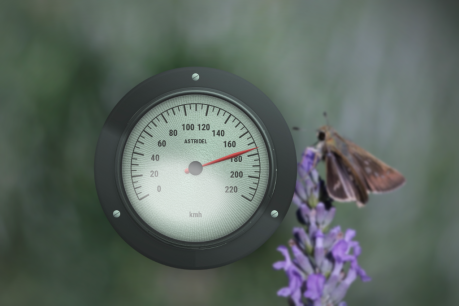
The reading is 175km/h
